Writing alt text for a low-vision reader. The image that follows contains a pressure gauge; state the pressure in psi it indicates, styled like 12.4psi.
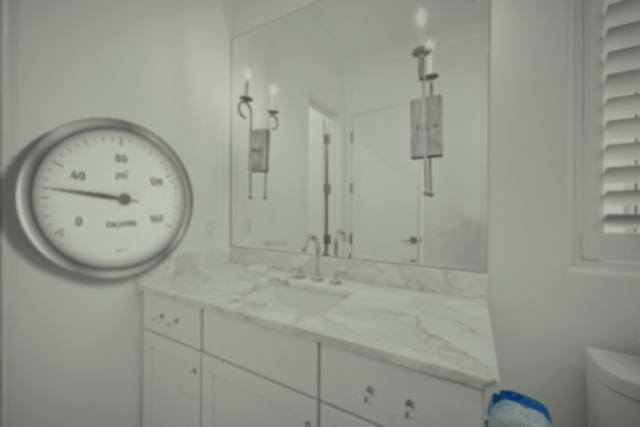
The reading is 25psi
